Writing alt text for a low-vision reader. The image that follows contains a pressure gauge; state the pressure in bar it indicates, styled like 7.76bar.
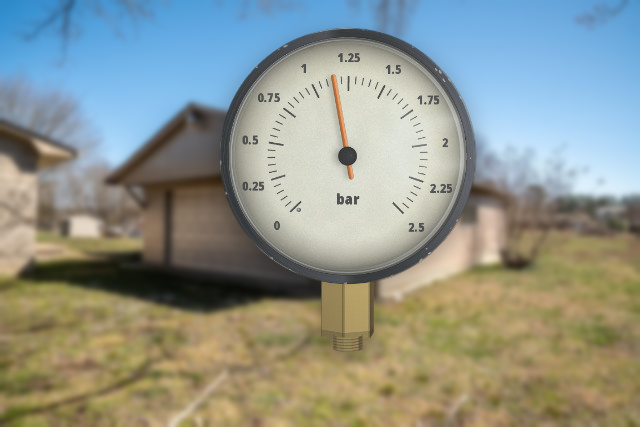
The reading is 1.15bar
